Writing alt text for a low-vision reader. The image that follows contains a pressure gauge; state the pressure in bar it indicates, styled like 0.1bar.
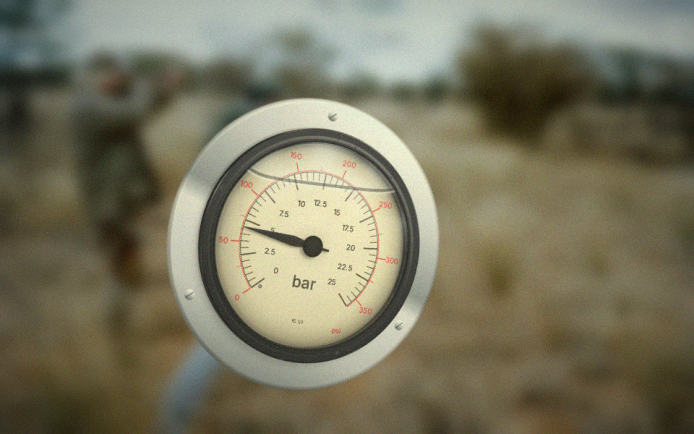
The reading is 4.5bar
